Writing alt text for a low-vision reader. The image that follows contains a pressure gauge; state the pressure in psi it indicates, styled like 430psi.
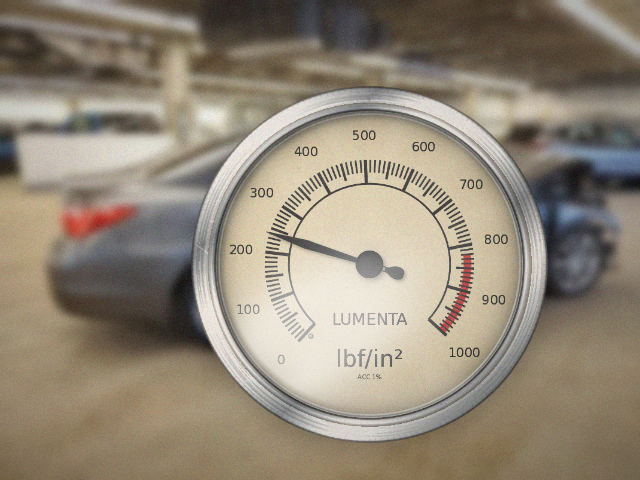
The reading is 240psi
